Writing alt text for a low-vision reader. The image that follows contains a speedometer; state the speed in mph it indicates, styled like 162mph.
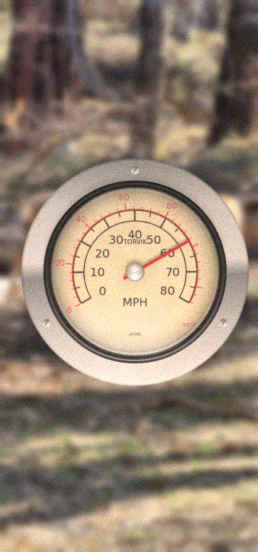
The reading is 60mph
